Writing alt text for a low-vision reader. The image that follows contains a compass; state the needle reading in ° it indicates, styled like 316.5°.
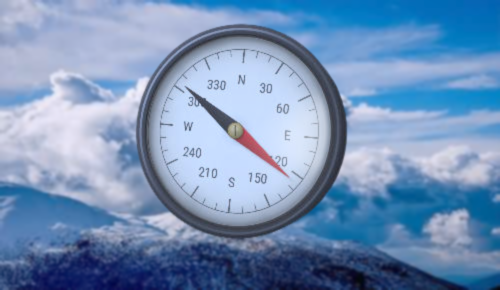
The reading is 125°
